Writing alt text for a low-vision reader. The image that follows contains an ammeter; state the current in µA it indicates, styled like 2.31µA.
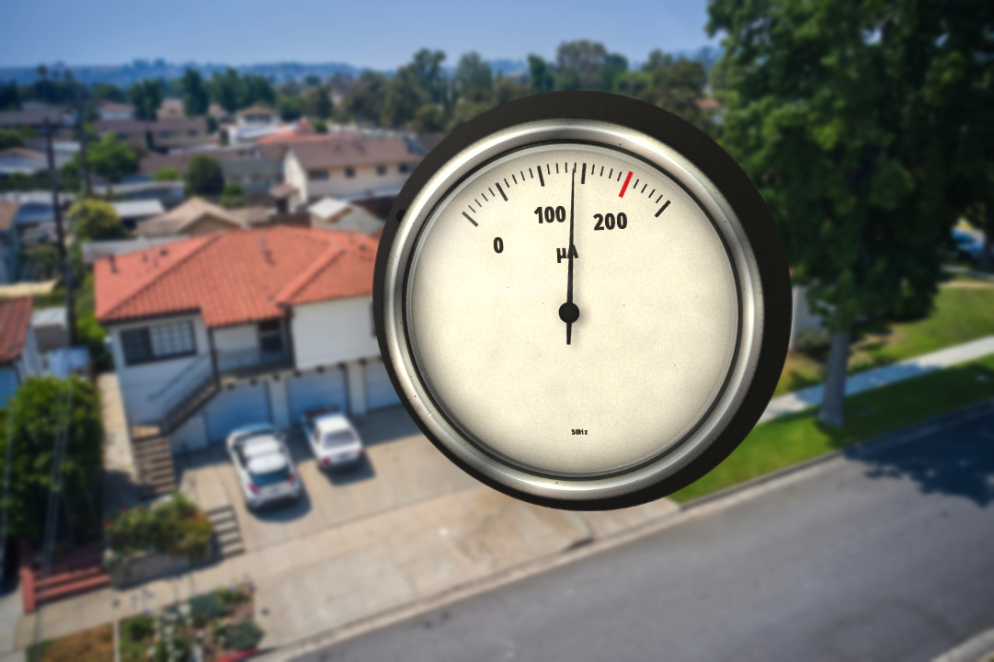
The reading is 140µA
